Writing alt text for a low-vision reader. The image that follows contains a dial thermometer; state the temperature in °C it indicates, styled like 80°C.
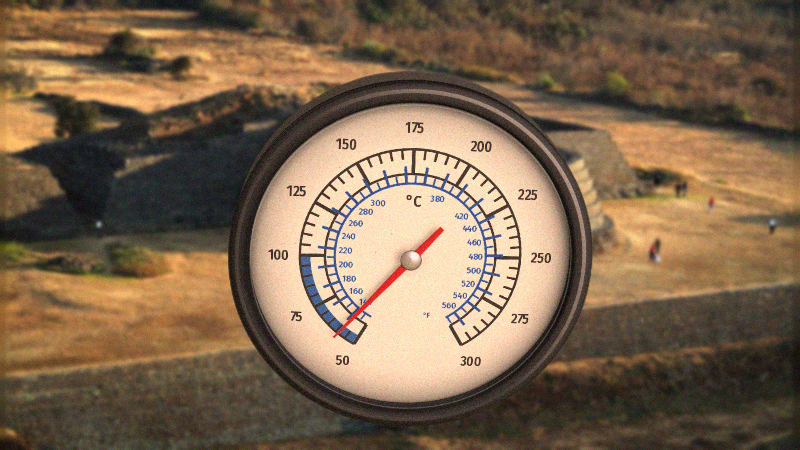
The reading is 60°C
